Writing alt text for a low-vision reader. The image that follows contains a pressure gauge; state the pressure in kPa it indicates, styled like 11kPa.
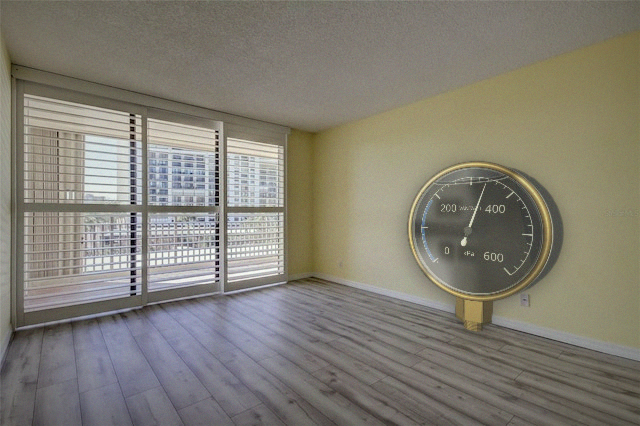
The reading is 340kPa
